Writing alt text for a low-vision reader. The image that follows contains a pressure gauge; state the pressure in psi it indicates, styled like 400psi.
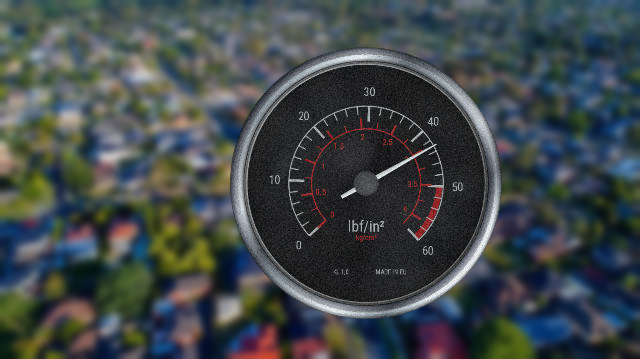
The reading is 43psi
